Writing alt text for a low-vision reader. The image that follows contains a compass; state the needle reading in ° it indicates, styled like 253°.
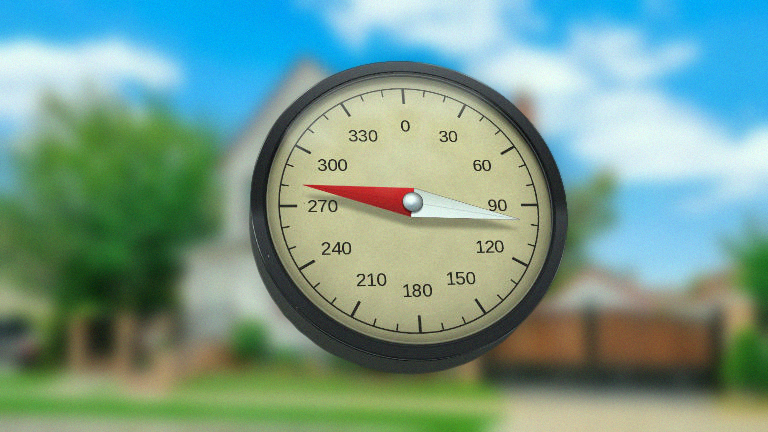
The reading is 280°
